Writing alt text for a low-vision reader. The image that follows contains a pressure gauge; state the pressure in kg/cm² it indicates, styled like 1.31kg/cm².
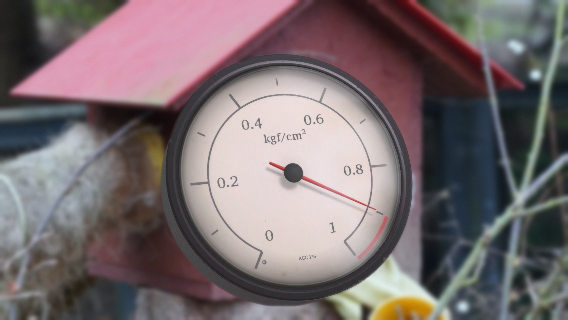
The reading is 0.9kg/cm²
